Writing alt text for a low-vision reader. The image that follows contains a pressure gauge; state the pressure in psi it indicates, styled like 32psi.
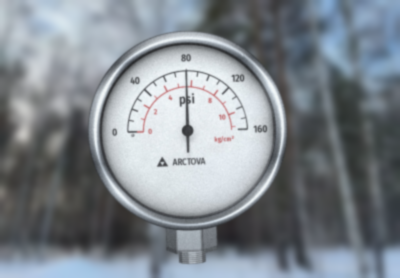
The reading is 80psi
